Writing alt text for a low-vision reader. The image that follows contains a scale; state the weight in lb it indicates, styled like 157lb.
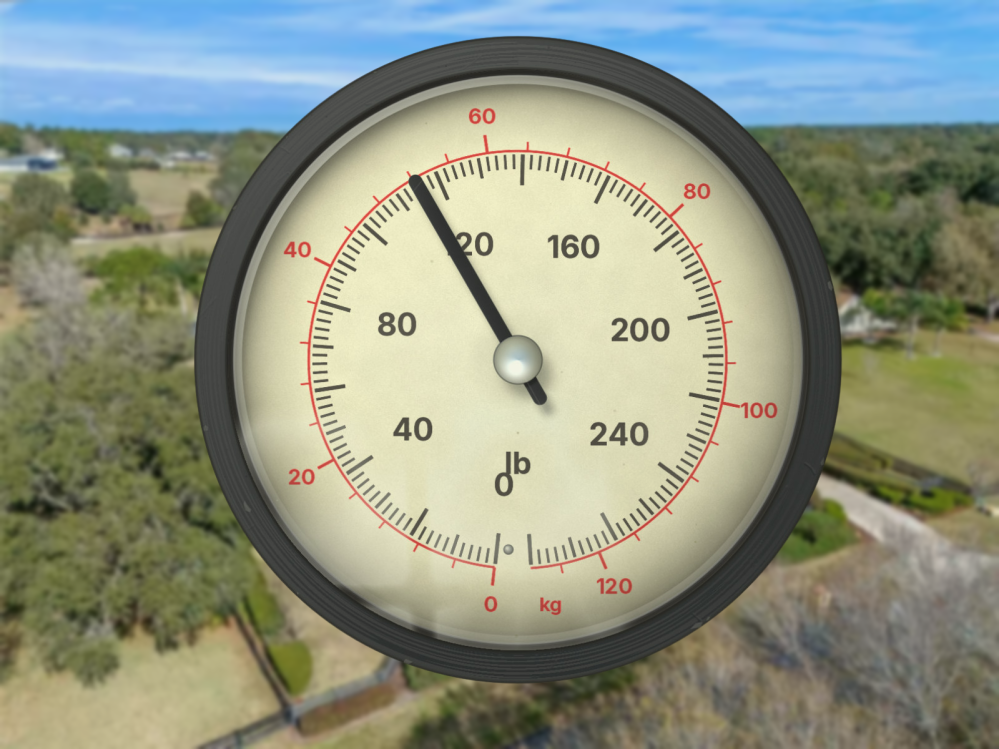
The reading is 115lb
